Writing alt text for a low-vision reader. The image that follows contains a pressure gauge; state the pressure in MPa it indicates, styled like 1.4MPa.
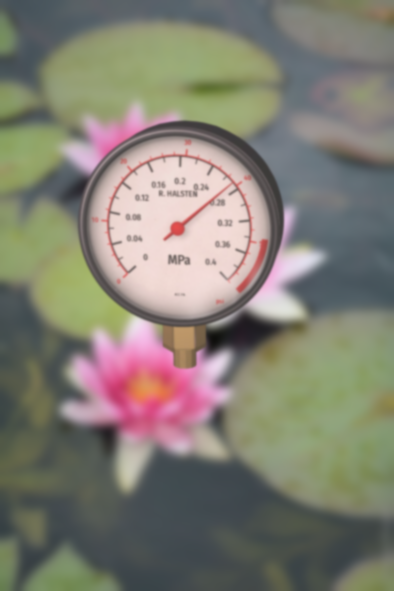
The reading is 0.27MPa
